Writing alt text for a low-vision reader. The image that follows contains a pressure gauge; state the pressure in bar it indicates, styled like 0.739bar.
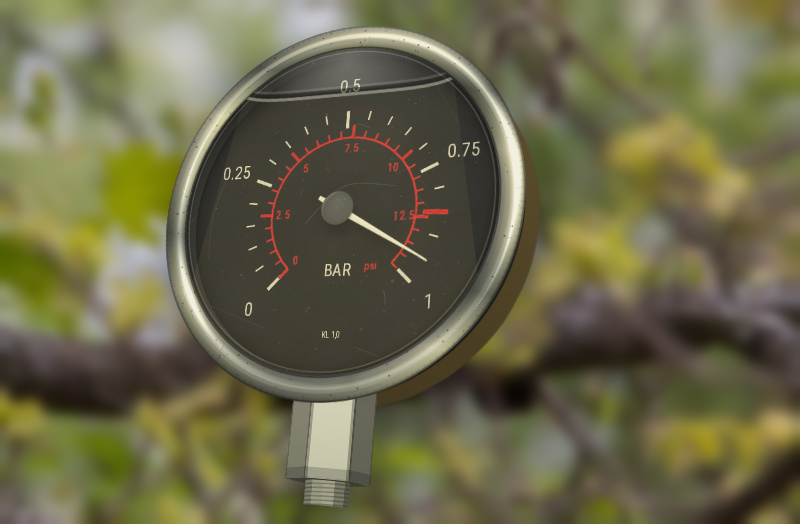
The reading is 0.95bar
